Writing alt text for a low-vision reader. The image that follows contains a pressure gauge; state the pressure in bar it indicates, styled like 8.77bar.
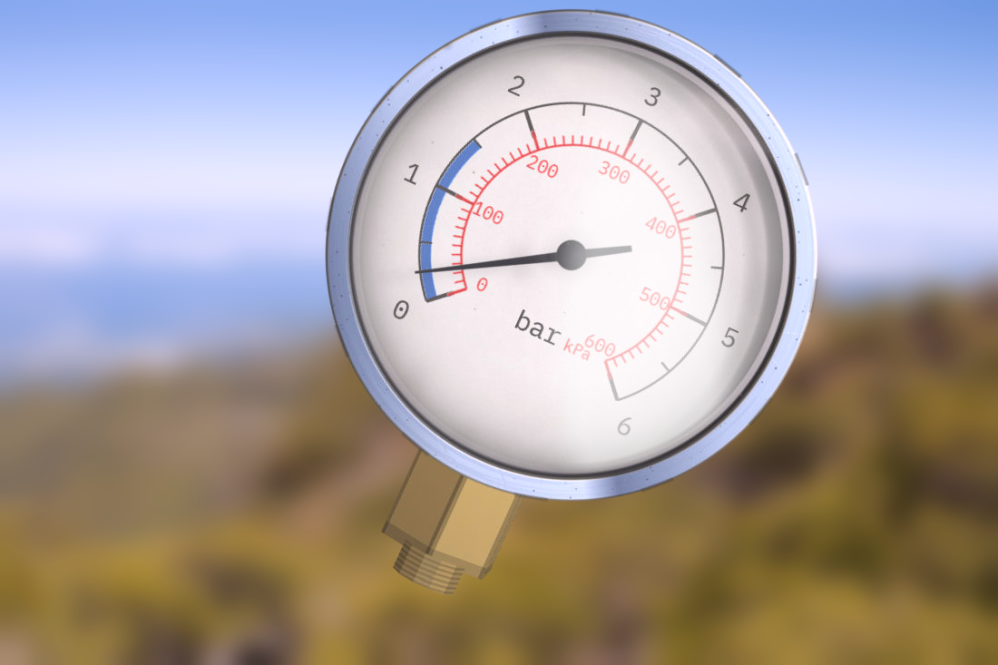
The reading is 0.25bar
